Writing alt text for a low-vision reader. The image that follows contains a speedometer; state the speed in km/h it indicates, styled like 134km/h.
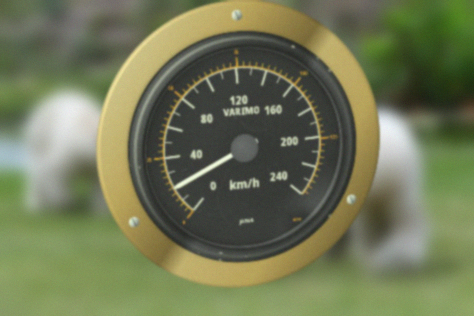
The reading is 20km/h
